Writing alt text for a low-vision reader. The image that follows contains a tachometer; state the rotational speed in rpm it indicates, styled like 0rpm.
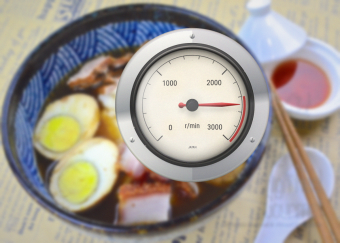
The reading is 2500rpm
